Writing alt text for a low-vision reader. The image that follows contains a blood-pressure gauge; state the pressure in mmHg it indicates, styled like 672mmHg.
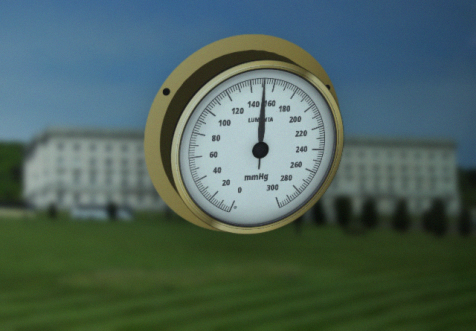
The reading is 150mmHg
